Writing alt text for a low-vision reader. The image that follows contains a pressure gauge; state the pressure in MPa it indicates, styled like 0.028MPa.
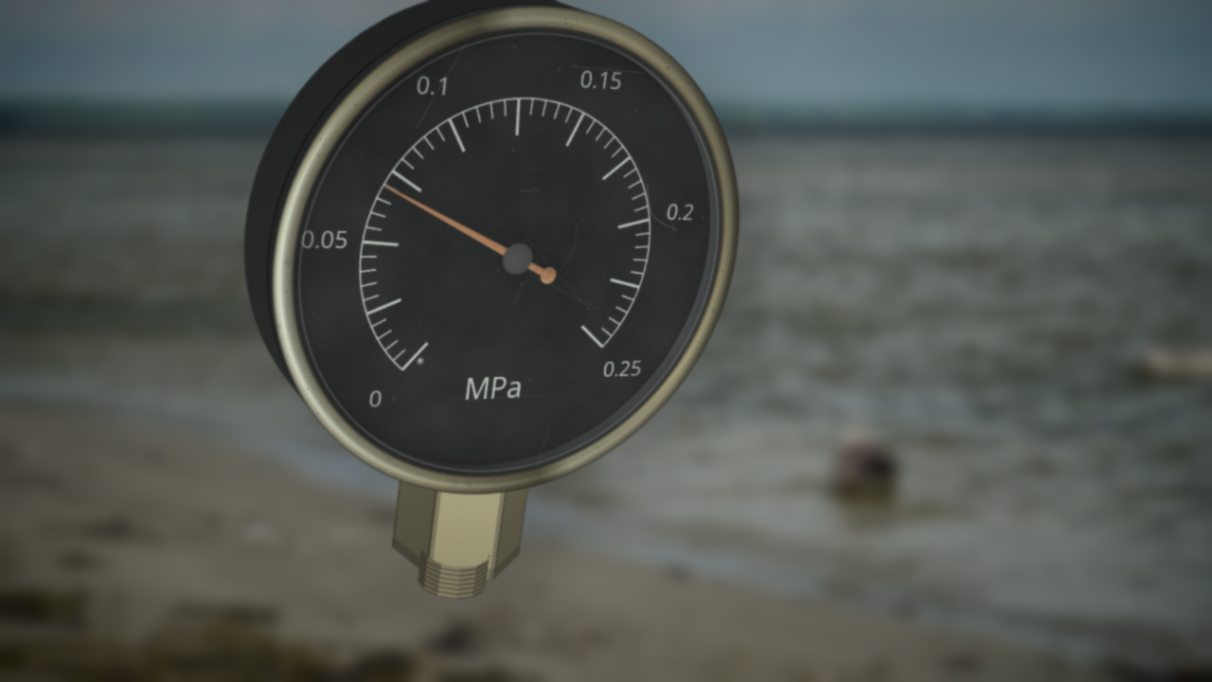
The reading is 0.07MPa
